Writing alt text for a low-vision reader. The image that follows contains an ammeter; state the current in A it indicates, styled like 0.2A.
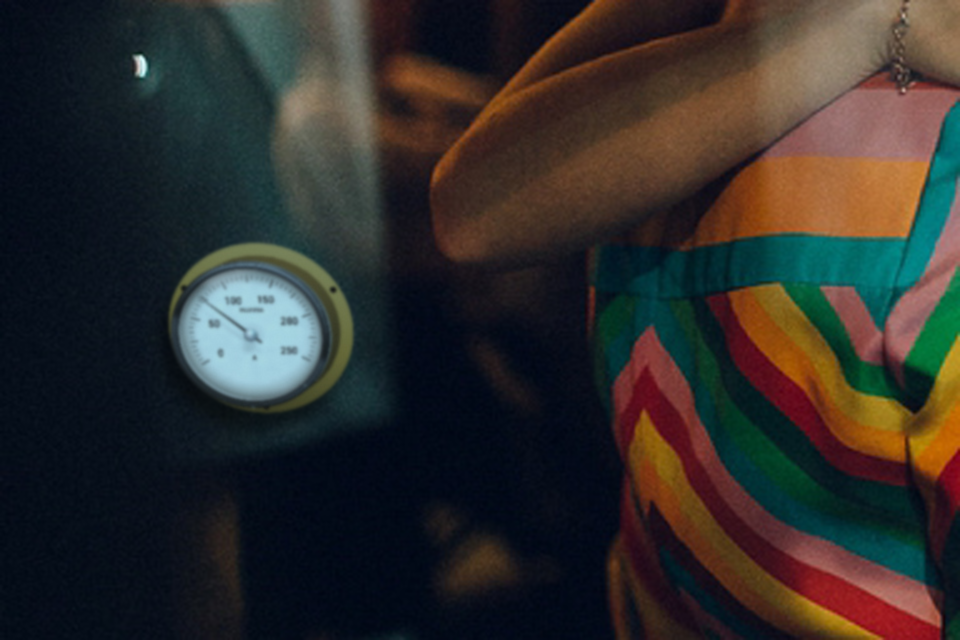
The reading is 75A
